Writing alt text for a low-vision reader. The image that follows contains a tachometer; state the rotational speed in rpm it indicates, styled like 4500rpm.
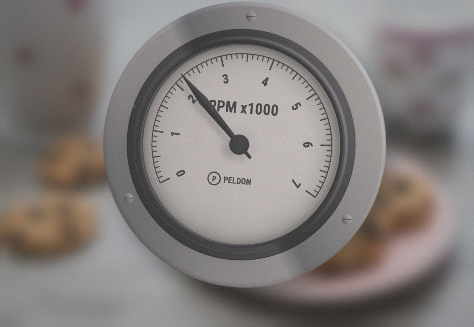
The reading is 2200rpm
